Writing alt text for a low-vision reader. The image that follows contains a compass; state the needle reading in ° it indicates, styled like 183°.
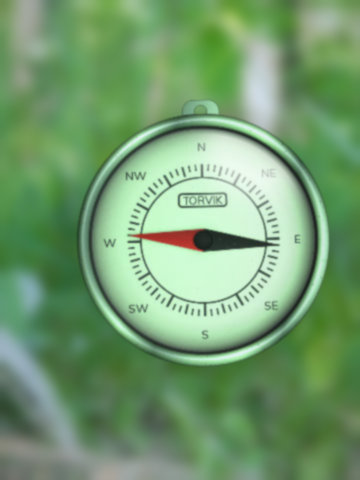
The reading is 275°
